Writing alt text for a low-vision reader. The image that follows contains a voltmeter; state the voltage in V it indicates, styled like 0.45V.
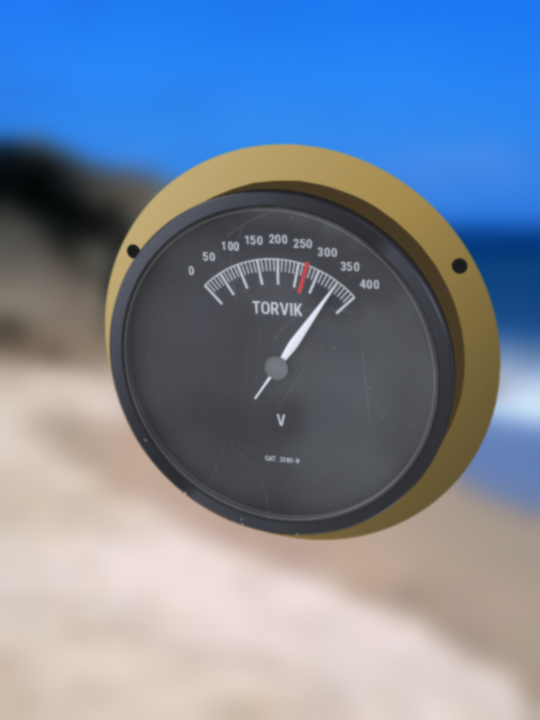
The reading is 350V
